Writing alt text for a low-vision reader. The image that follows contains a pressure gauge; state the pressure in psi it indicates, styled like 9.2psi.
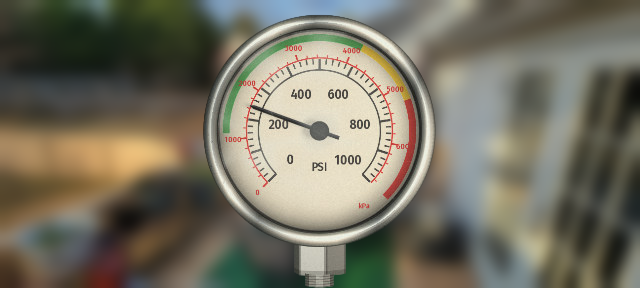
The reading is 240psi
